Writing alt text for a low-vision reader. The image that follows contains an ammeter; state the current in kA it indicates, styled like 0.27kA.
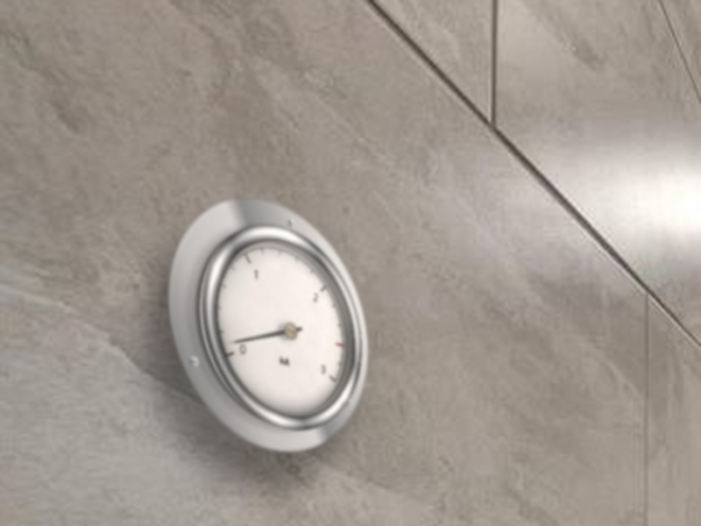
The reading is 0.1kA
